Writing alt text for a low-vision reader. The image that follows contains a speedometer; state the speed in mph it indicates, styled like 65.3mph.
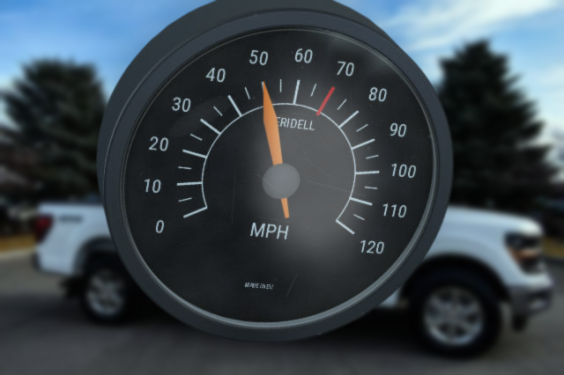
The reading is 50mph
